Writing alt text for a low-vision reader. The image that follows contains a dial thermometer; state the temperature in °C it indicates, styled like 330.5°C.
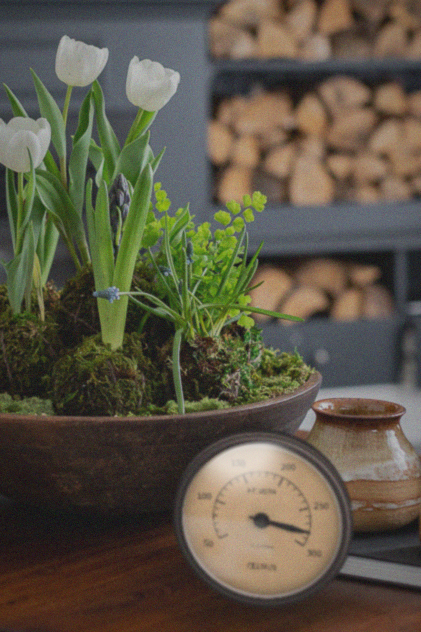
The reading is 280°C
